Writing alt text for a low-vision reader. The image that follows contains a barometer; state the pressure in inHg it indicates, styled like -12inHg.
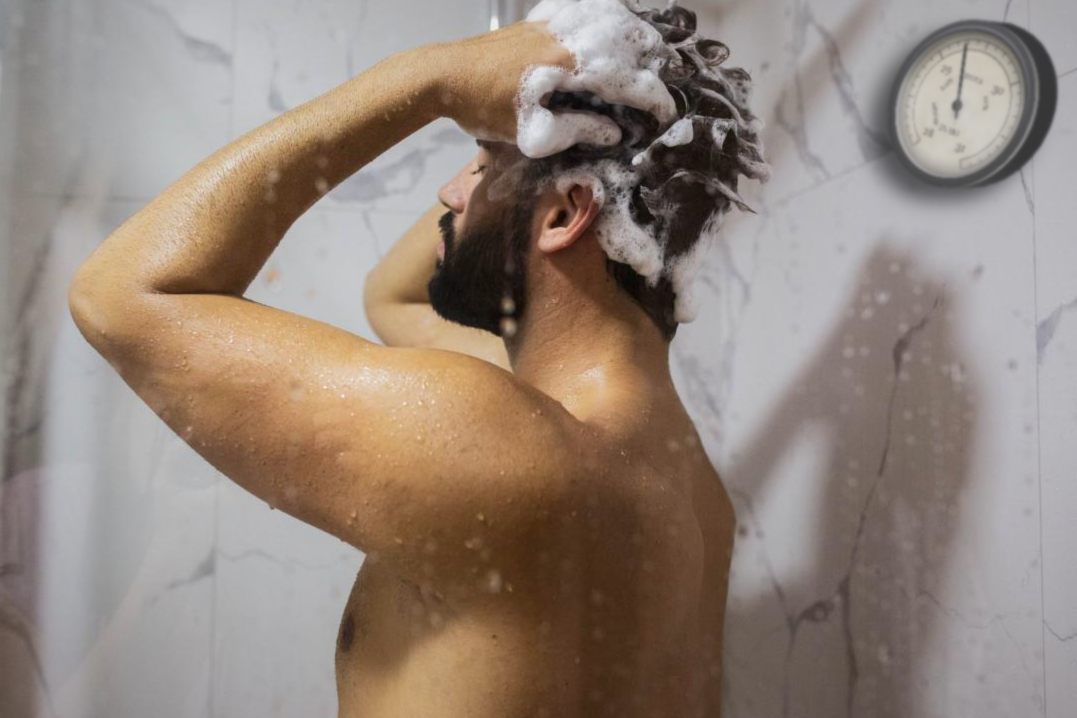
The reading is 29.3inHg
